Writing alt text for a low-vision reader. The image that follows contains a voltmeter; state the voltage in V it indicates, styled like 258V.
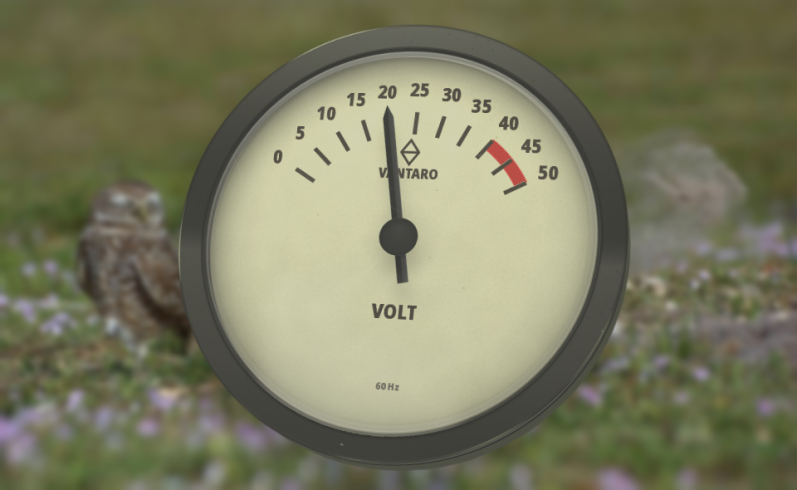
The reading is 20V
